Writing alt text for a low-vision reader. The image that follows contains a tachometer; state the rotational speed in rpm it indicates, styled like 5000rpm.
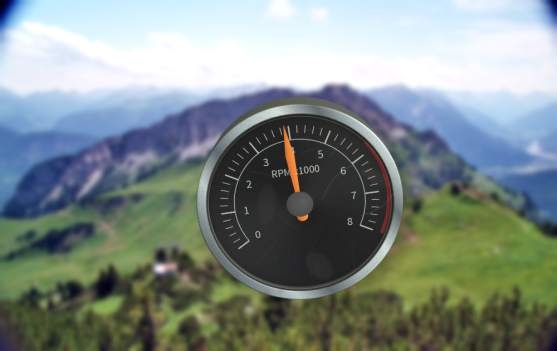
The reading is 3900rpm
